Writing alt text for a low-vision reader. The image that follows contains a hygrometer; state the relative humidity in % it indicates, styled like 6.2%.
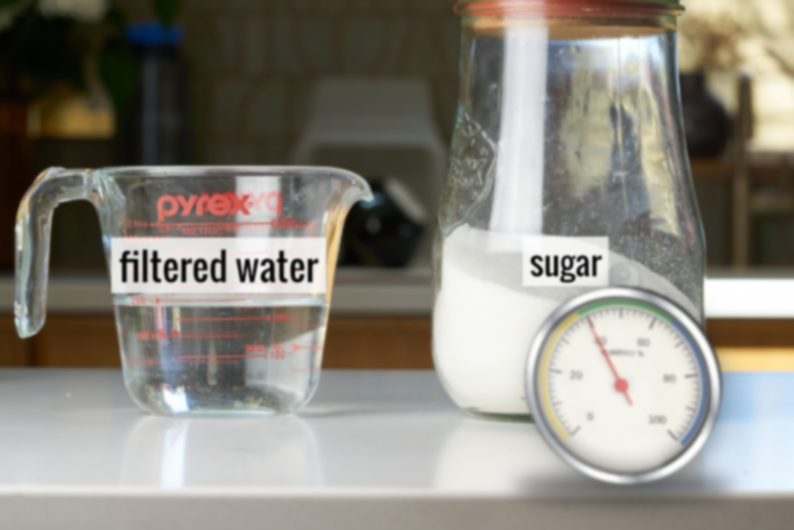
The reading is 40%
